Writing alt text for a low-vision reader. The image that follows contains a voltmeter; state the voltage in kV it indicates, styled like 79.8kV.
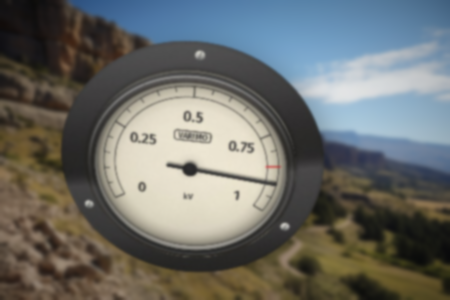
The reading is 0.9kV
